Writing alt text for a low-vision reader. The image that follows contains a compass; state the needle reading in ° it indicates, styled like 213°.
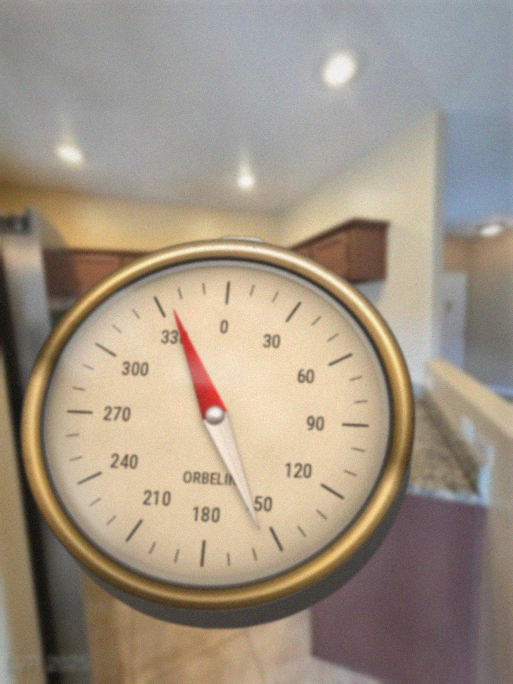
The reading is 335°
